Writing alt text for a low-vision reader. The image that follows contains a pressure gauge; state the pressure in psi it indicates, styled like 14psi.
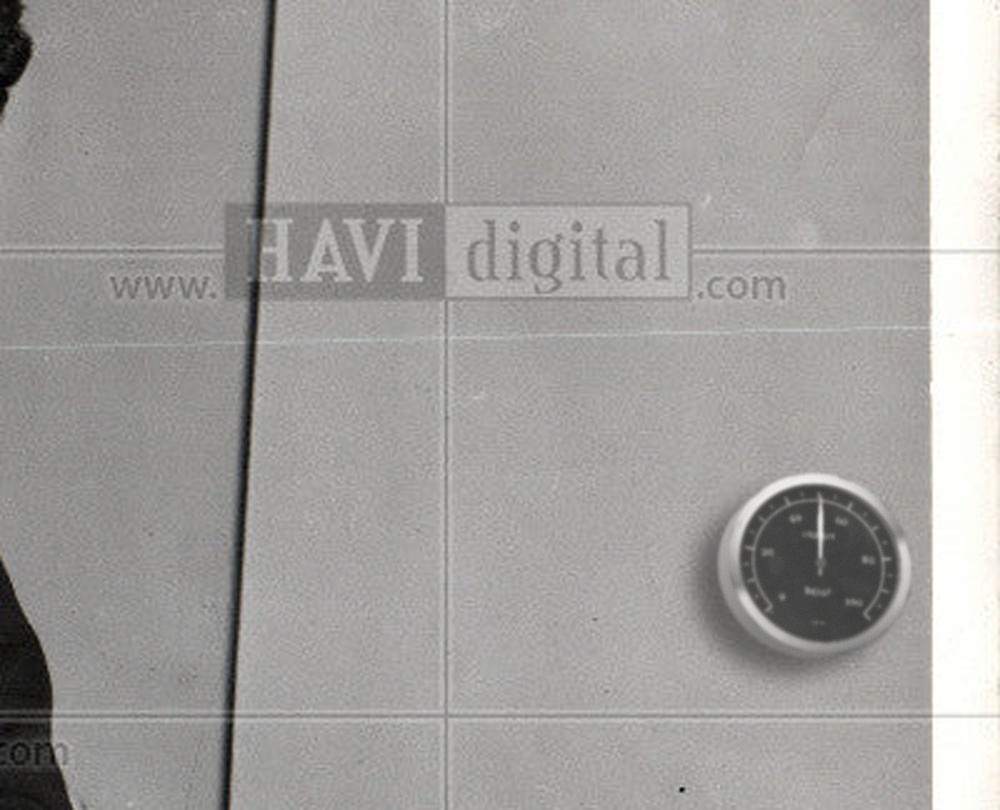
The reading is 50psi
